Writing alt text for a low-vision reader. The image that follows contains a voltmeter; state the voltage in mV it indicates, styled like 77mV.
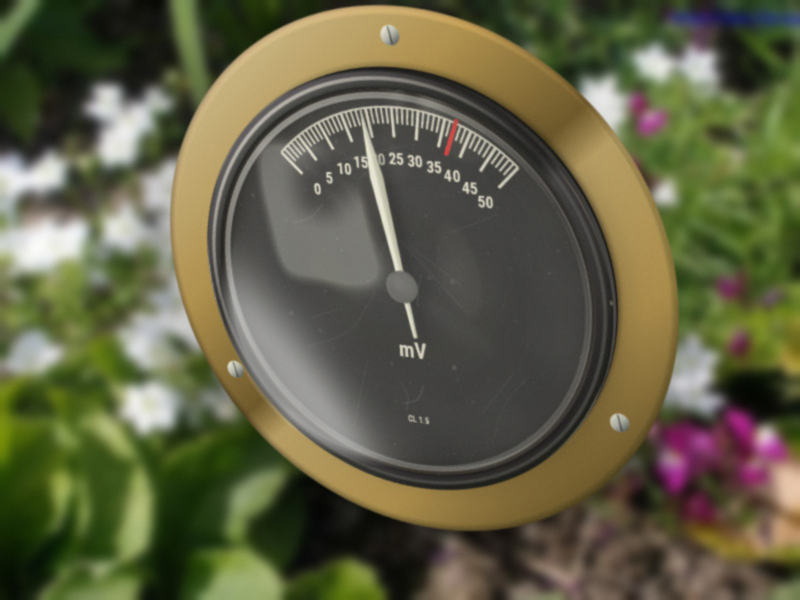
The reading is 20mV
